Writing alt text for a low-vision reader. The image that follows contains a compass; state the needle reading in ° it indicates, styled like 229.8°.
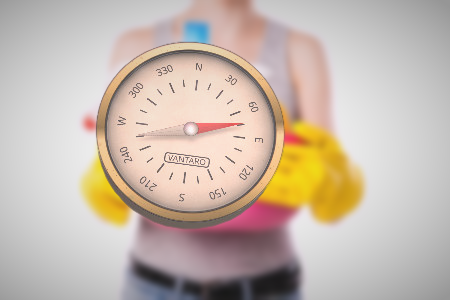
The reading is 75°
